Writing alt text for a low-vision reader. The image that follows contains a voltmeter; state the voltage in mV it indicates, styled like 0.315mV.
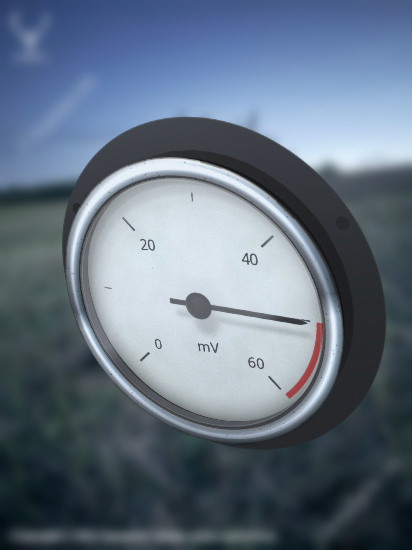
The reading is 50mV
